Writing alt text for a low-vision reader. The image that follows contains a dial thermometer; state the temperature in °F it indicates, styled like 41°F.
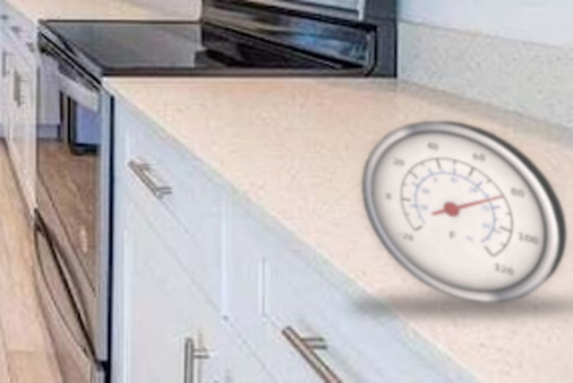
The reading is 80°F
